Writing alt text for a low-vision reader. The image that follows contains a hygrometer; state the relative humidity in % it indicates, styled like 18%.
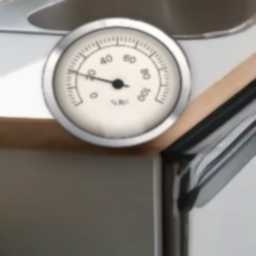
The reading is 20%
